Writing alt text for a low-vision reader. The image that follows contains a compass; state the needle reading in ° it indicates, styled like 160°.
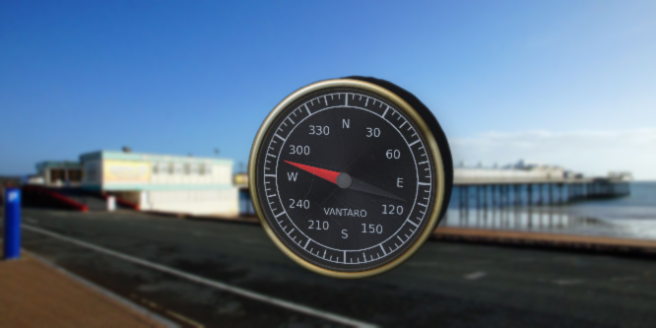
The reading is 285°
